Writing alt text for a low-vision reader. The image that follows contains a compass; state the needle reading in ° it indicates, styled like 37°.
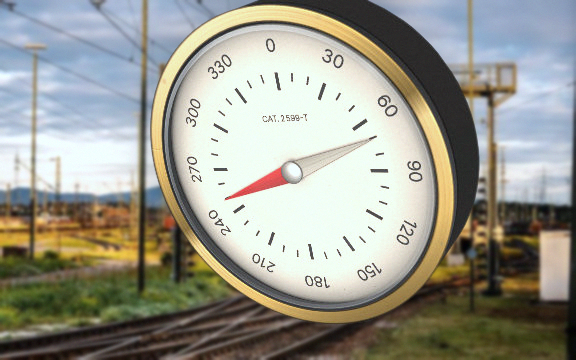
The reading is 250°
